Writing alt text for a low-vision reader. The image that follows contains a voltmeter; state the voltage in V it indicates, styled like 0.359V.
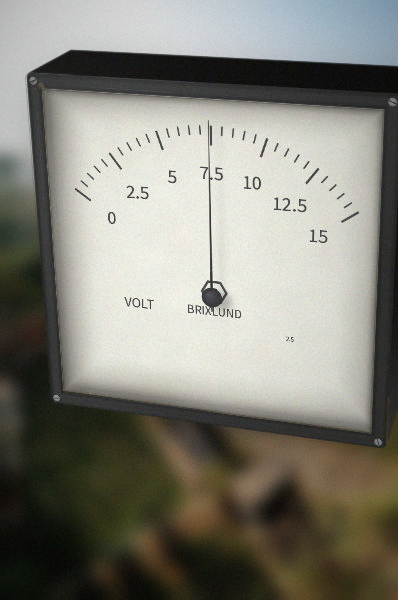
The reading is 7.5V
